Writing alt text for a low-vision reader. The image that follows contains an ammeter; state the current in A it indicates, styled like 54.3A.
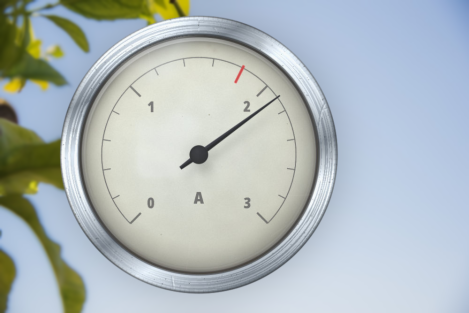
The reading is 2.1A
